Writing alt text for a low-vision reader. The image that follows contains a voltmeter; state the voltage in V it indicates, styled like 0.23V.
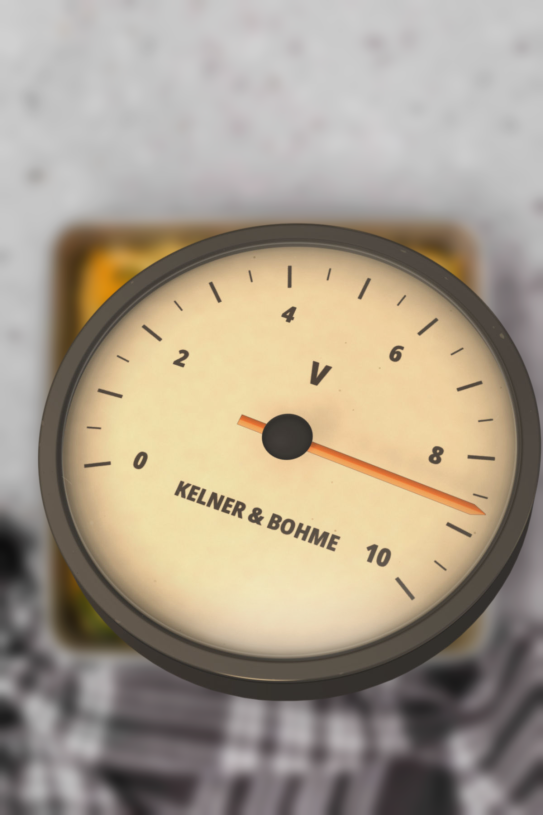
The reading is 8.75V
